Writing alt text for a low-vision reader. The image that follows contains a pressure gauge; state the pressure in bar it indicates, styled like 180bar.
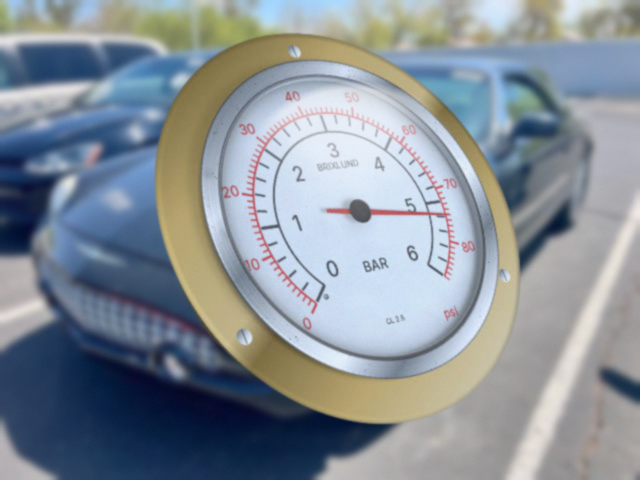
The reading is 5.2bar
